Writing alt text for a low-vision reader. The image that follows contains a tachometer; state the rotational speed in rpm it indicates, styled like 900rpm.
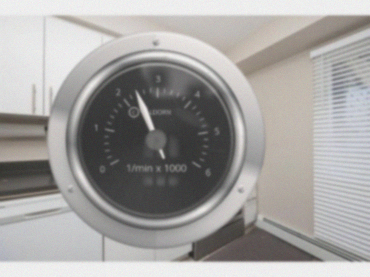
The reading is 2400rpm
